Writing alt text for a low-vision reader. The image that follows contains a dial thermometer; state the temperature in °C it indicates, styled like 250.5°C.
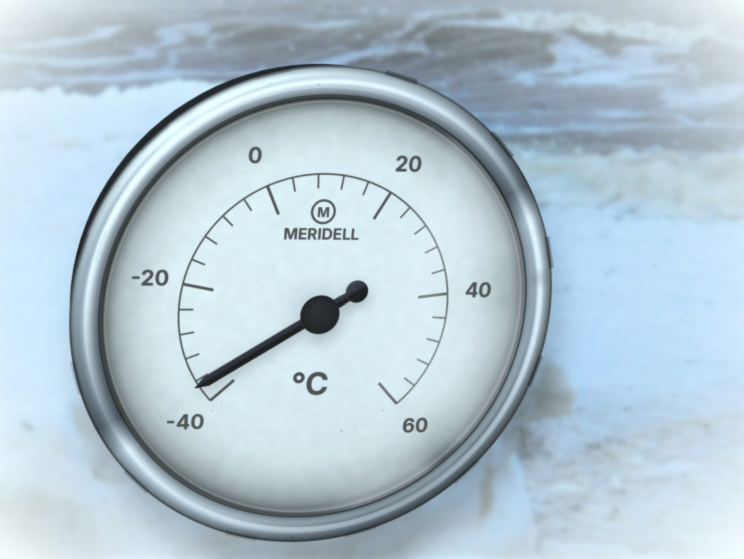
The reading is -36°C
